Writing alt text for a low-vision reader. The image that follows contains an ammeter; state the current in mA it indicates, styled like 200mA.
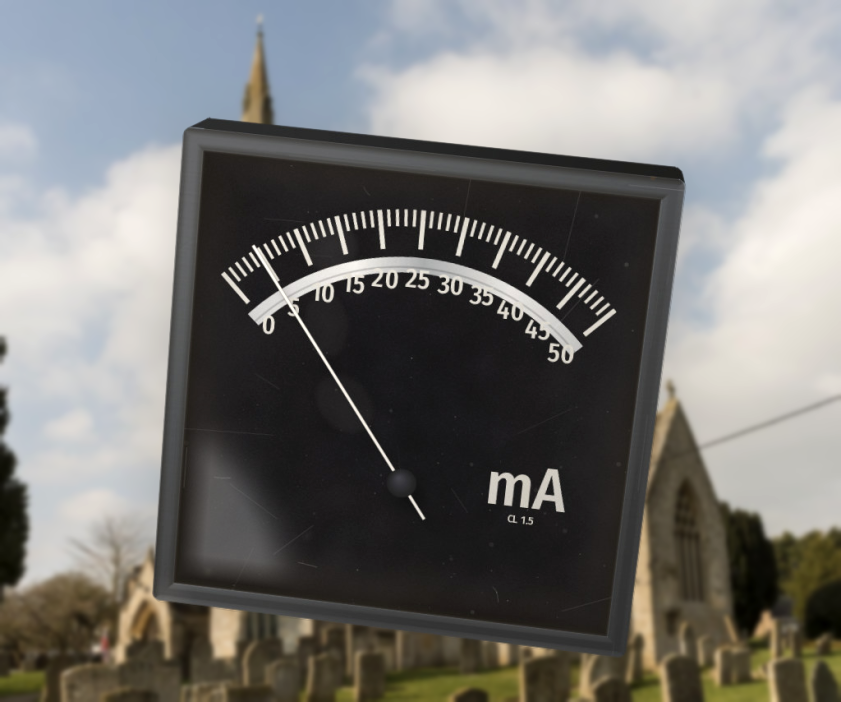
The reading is 5mA
